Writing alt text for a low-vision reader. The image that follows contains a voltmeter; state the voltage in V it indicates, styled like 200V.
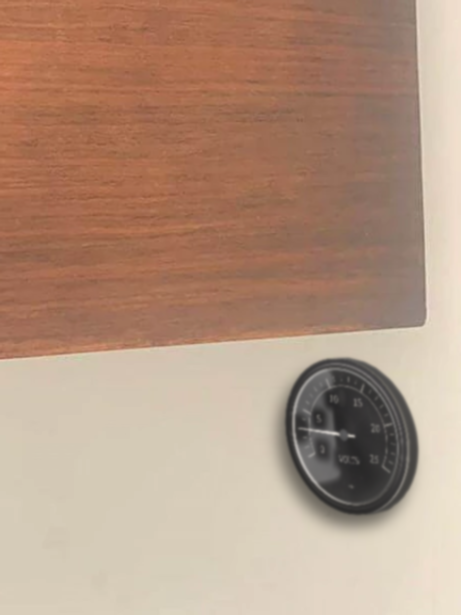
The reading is 3V
